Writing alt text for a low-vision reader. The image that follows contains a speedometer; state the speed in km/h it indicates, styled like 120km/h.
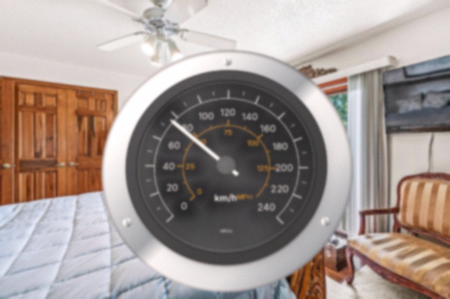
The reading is 75km/h
